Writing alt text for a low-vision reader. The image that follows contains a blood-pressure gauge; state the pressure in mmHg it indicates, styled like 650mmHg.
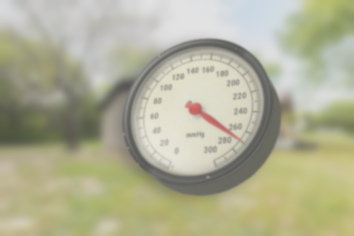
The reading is 270mmHg
